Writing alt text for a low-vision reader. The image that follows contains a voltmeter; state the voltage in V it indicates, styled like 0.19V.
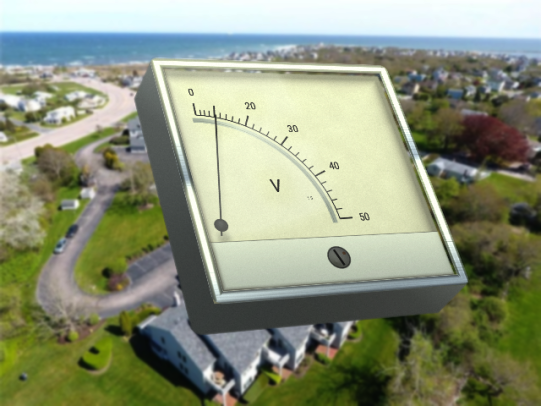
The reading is 10V
